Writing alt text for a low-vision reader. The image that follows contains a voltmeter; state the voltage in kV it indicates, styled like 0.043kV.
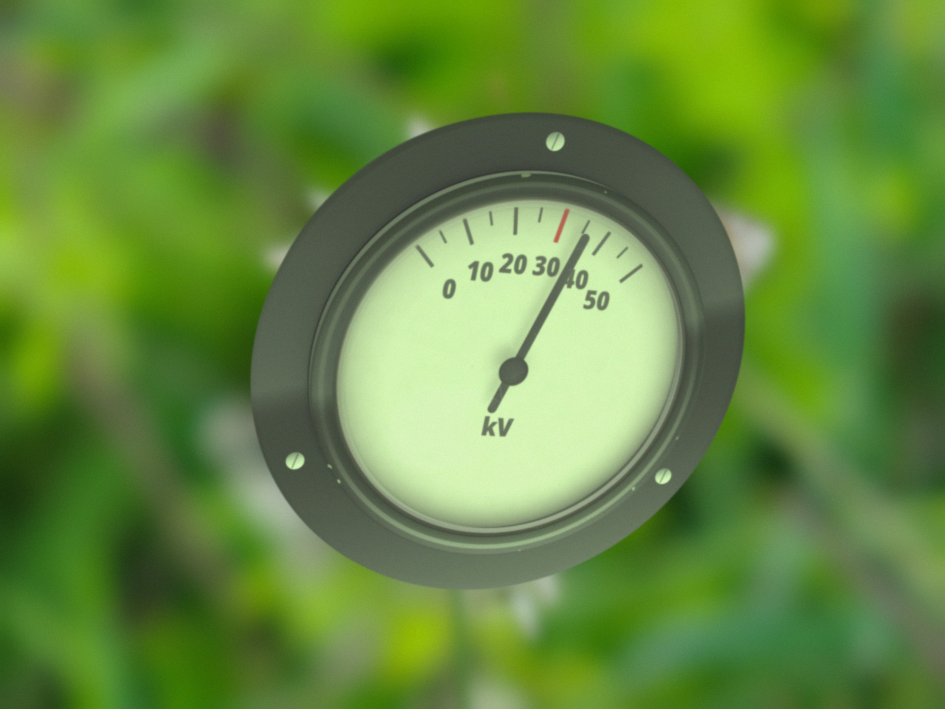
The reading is 35kV
